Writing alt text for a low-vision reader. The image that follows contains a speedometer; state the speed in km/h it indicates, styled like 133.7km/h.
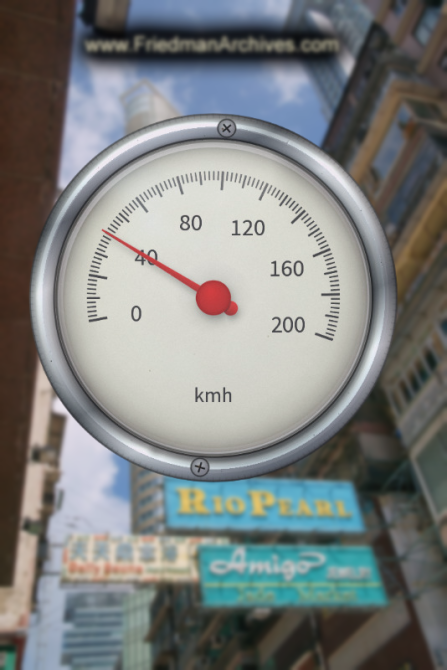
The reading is 40km/h
